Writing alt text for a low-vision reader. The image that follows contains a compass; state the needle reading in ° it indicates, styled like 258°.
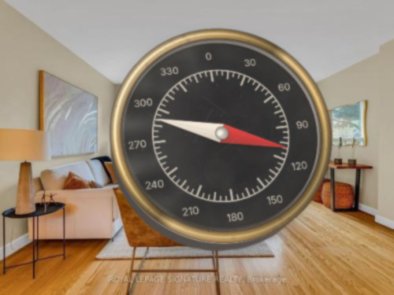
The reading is 110°
